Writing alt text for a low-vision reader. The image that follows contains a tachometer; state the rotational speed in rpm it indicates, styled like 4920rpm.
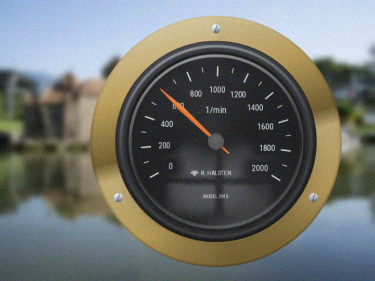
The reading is 600rpm
